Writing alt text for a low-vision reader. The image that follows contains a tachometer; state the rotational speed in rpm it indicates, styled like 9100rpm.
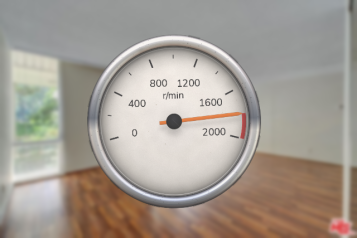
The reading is 1800rpm
